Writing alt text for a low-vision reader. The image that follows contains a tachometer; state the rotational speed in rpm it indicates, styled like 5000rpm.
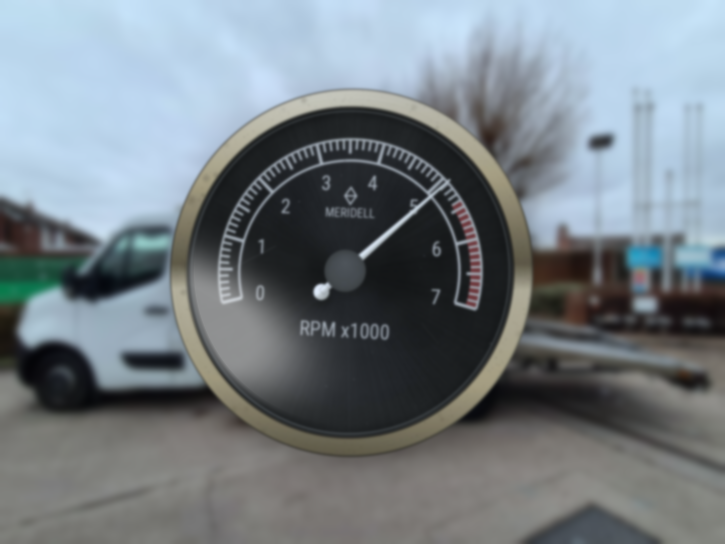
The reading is 5100rpm
